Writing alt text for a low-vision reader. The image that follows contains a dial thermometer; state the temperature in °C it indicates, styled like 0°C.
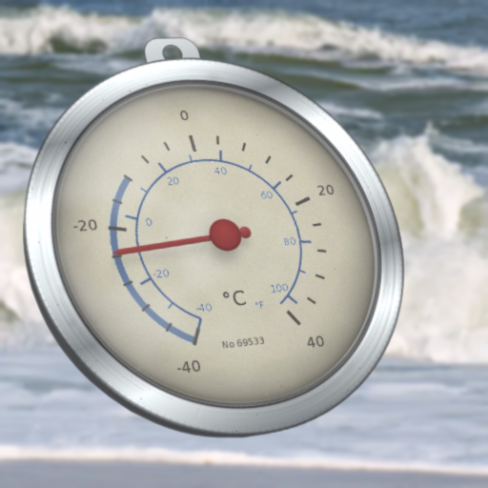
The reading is -24°C
